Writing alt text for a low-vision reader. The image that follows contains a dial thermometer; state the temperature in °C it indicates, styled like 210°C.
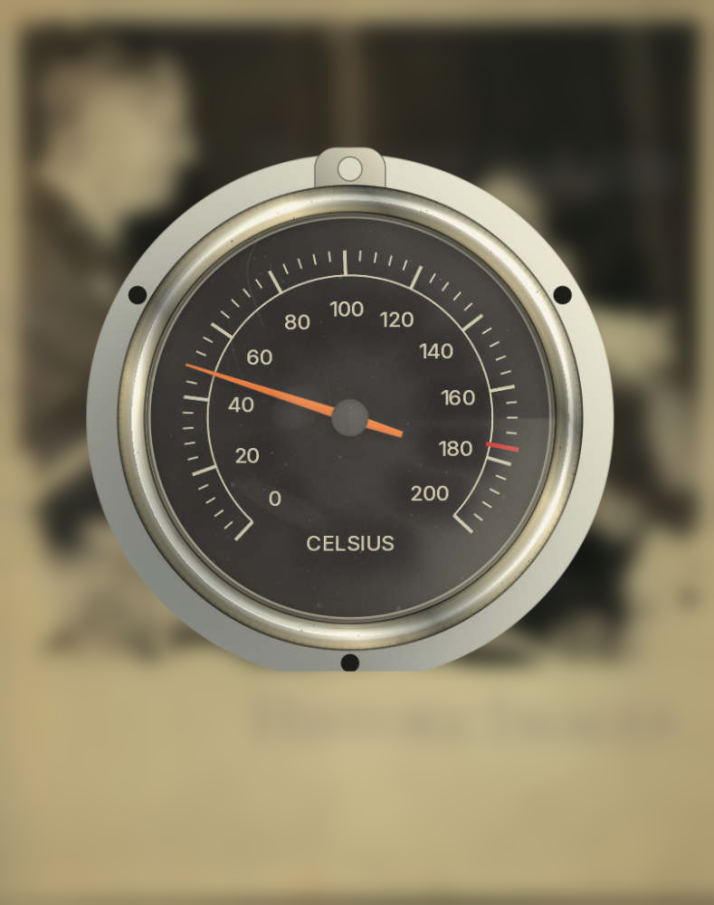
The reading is 48°C
